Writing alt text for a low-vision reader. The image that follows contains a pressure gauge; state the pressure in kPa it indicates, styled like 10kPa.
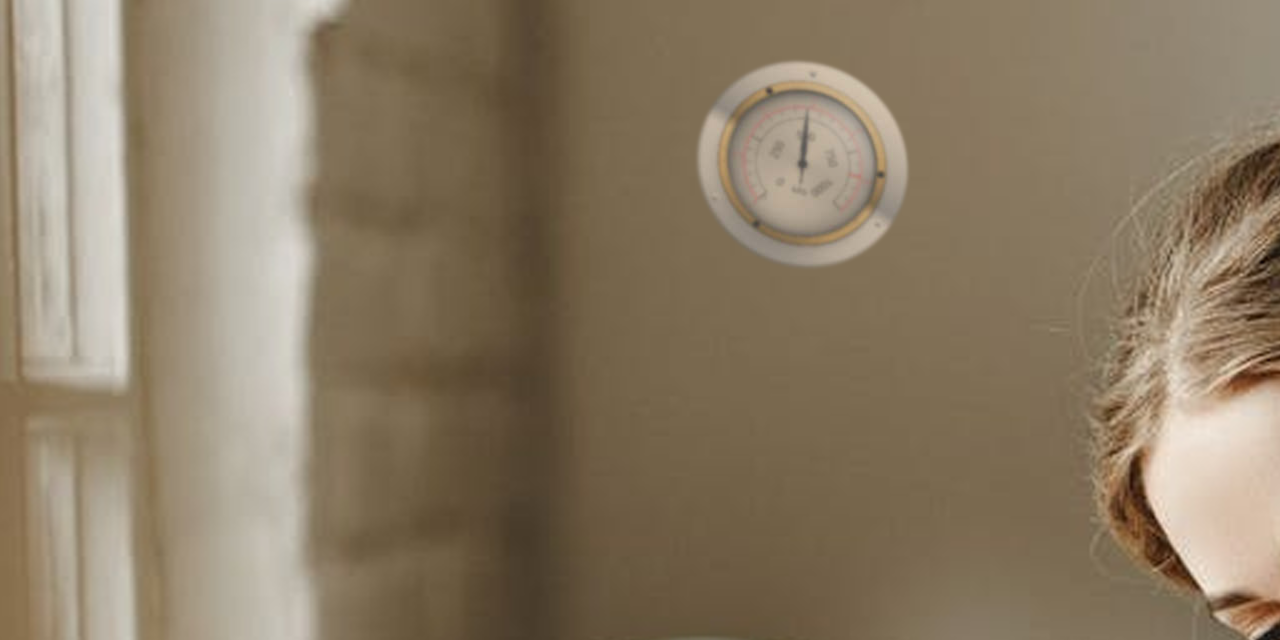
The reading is 500kPa
